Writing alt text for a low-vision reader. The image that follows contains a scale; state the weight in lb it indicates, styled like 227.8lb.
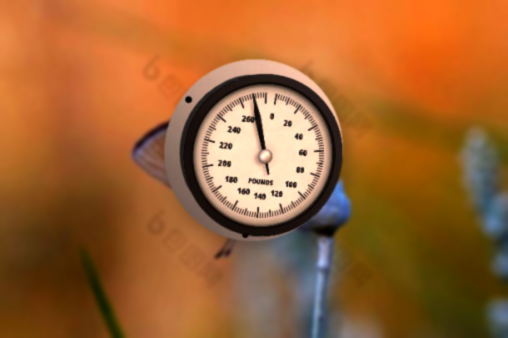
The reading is 270lb
